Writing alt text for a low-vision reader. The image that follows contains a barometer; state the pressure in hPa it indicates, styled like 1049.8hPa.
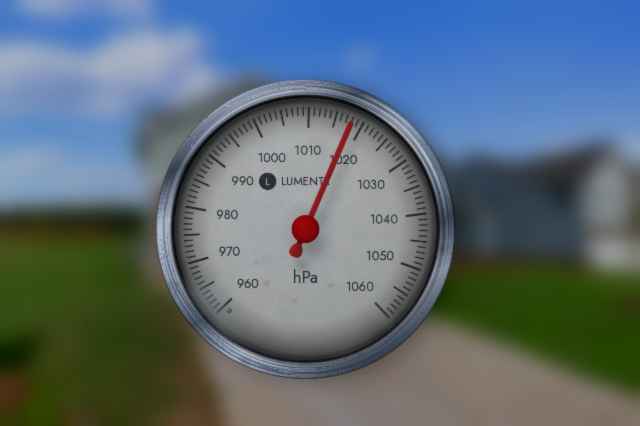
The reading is 1018hPa
